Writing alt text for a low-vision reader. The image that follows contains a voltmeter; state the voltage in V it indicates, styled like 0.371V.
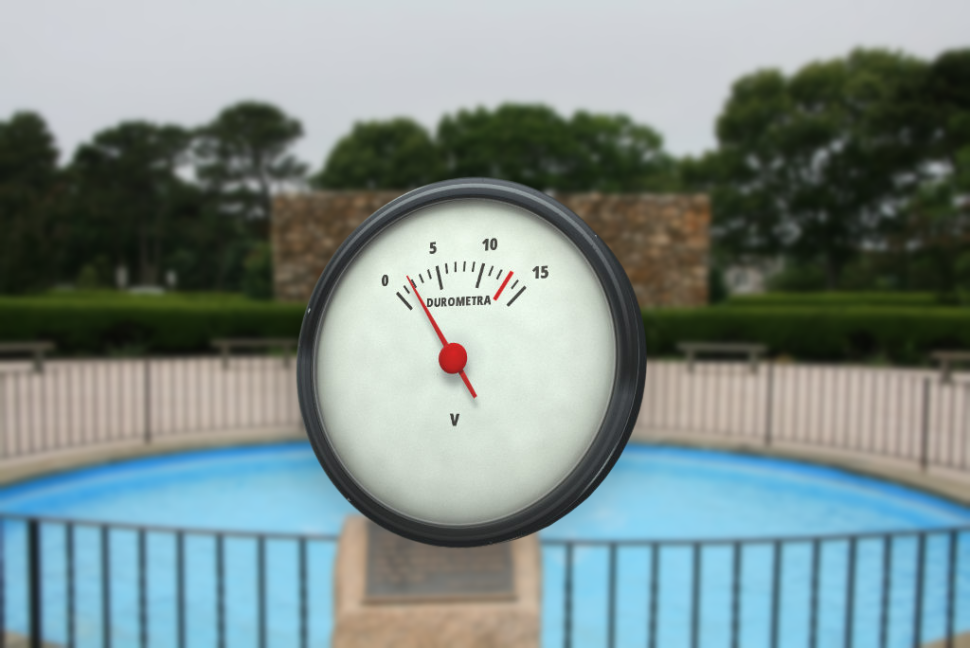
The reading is 2V
